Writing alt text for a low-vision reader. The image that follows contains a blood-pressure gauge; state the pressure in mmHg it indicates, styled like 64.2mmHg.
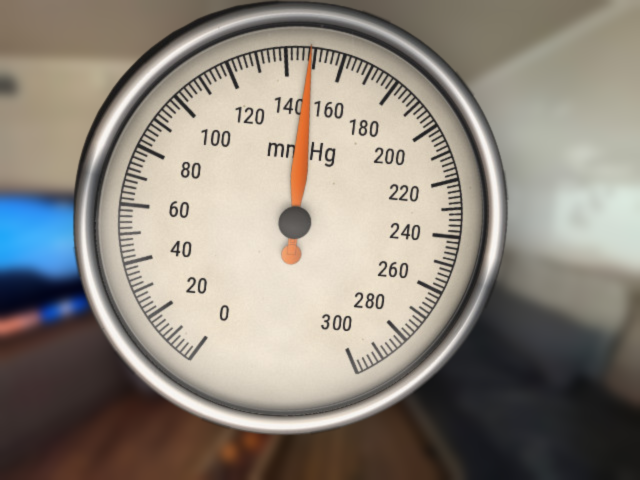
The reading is 148mmHg
